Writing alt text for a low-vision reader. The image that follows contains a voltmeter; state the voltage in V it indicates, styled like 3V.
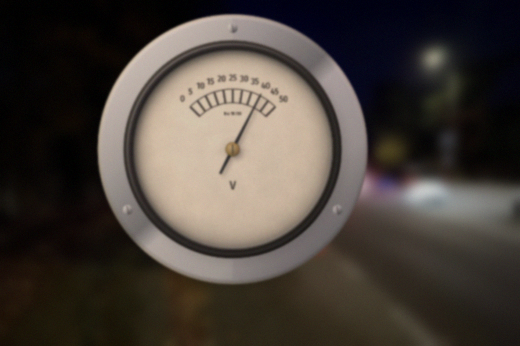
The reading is 40V
